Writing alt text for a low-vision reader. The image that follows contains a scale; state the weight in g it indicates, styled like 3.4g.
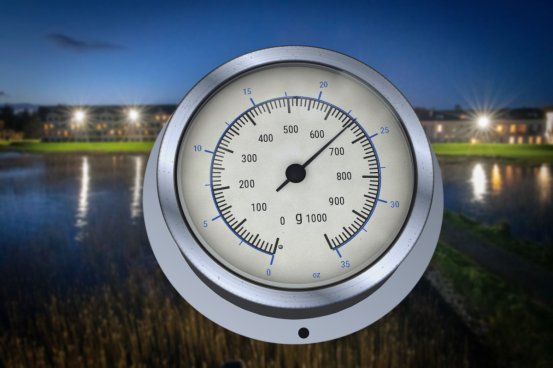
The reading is 660g
